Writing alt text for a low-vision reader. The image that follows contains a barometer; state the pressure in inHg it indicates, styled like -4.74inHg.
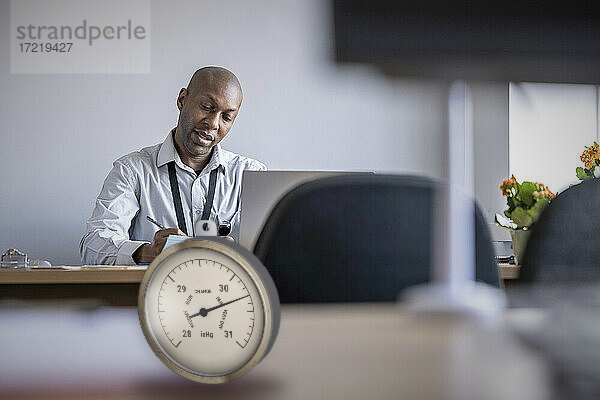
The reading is 30.3inHg
